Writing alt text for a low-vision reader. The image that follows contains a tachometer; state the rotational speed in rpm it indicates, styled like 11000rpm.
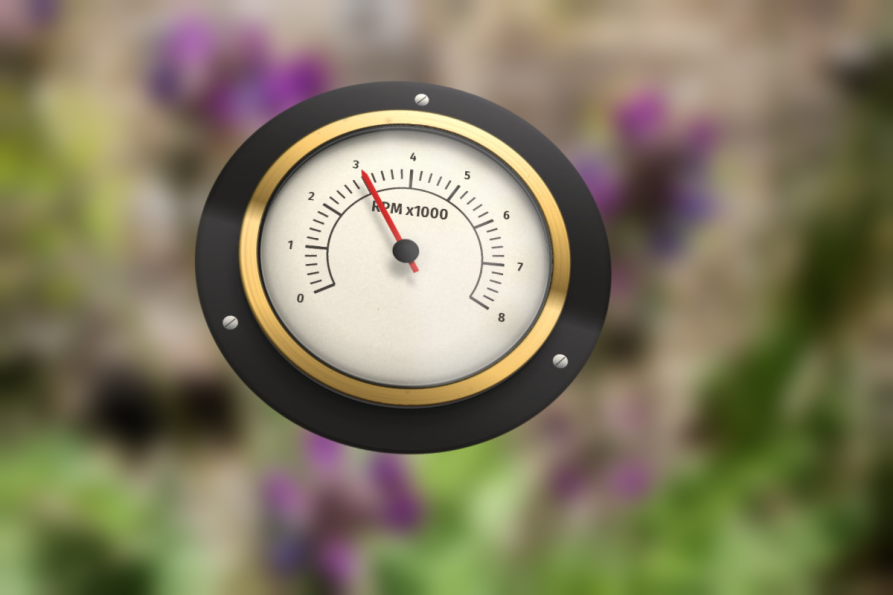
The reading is 3000rpm
